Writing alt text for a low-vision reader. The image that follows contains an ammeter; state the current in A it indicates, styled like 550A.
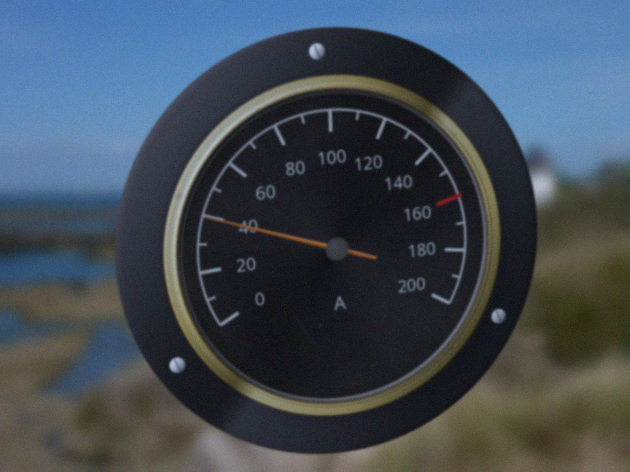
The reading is 40A
